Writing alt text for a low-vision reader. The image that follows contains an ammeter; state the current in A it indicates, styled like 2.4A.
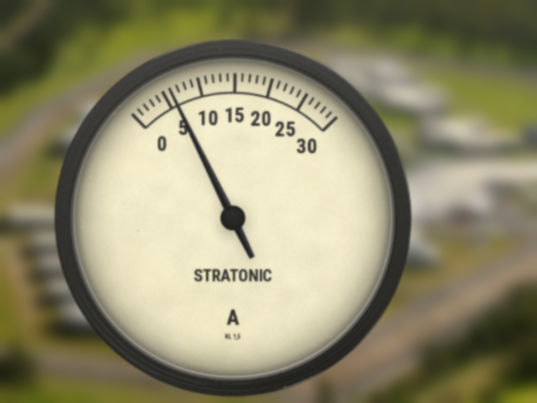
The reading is 6A
